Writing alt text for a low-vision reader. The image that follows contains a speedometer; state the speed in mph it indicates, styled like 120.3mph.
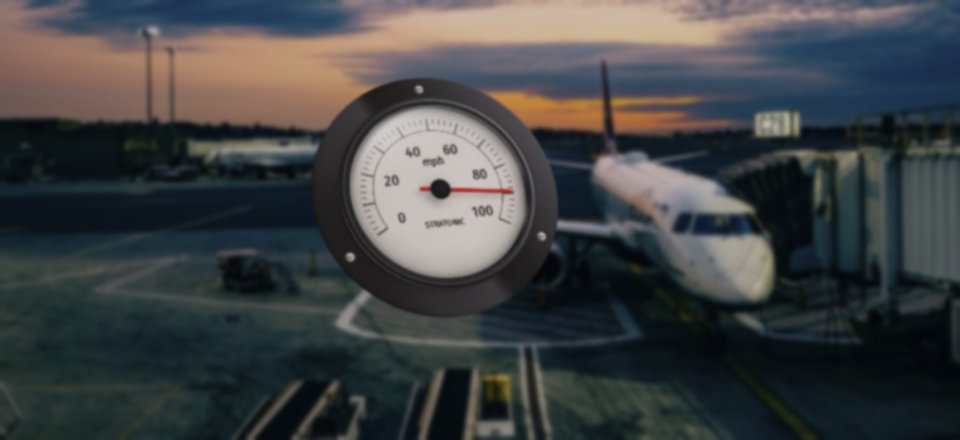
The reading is 90mph
